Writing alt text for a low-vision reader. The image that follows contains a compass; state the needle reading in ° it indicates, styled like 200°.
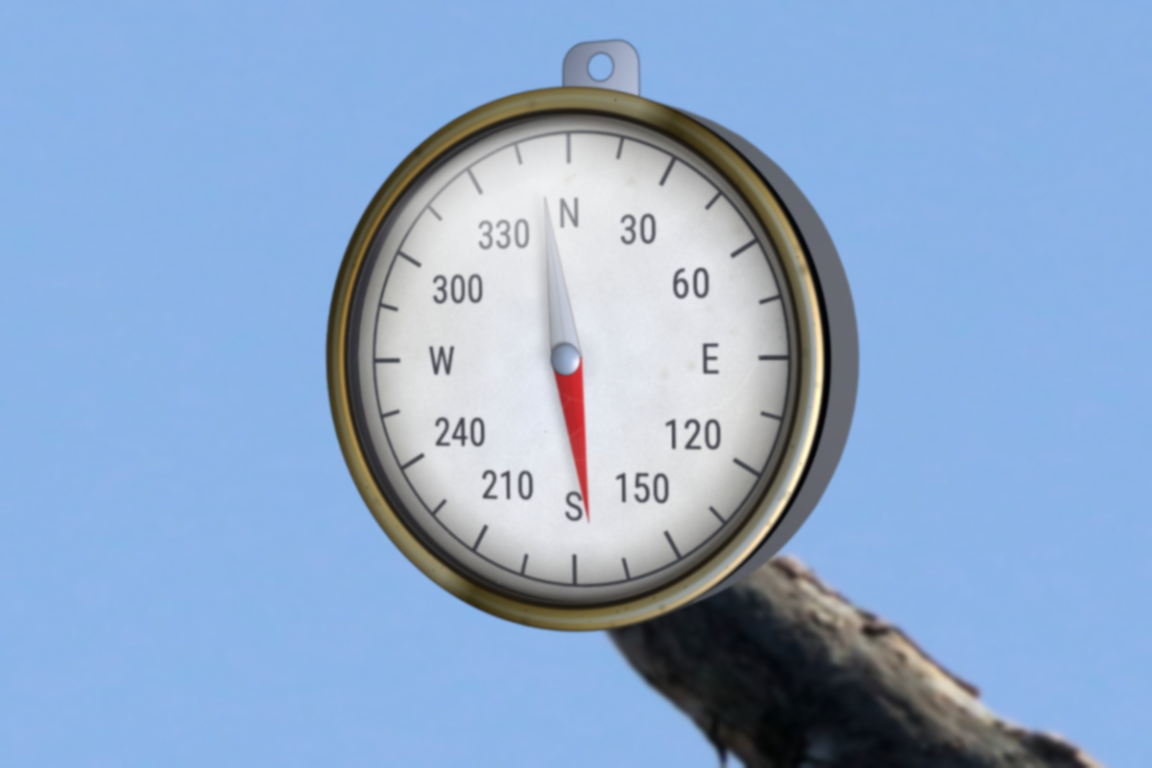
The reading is 172.5°
